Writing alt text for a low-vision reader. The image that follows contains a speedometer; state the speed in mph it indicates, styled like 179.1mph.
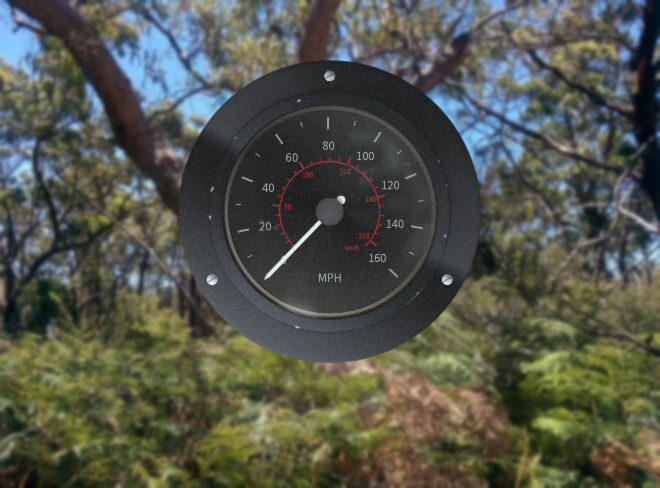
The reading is 0mph
